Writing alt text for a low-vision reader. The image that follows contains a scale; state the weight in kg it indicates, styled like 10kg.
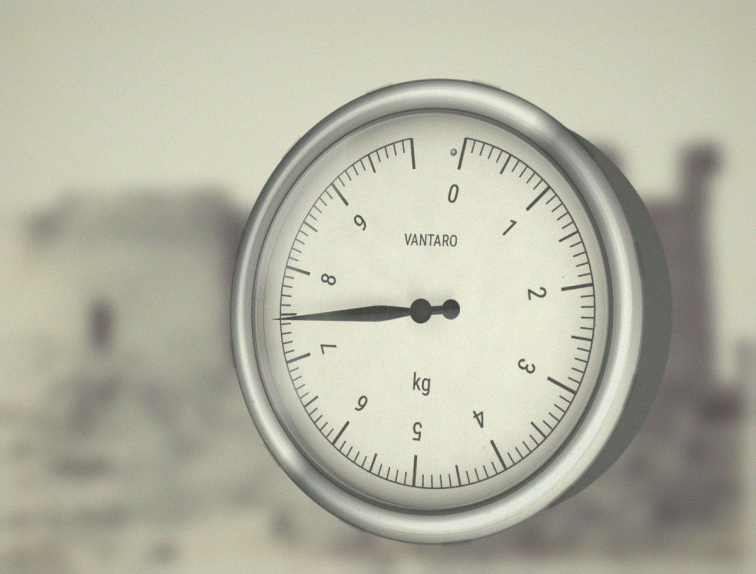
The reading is 7.45kg
